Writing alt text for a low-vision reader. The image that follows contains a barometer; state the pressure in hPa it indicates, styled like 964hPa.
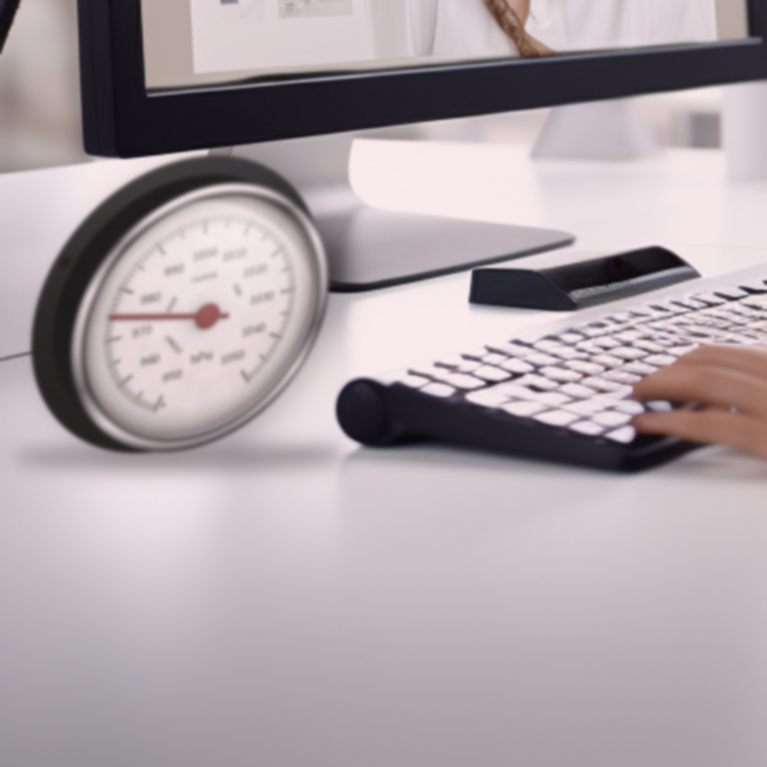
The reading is 975hPa
